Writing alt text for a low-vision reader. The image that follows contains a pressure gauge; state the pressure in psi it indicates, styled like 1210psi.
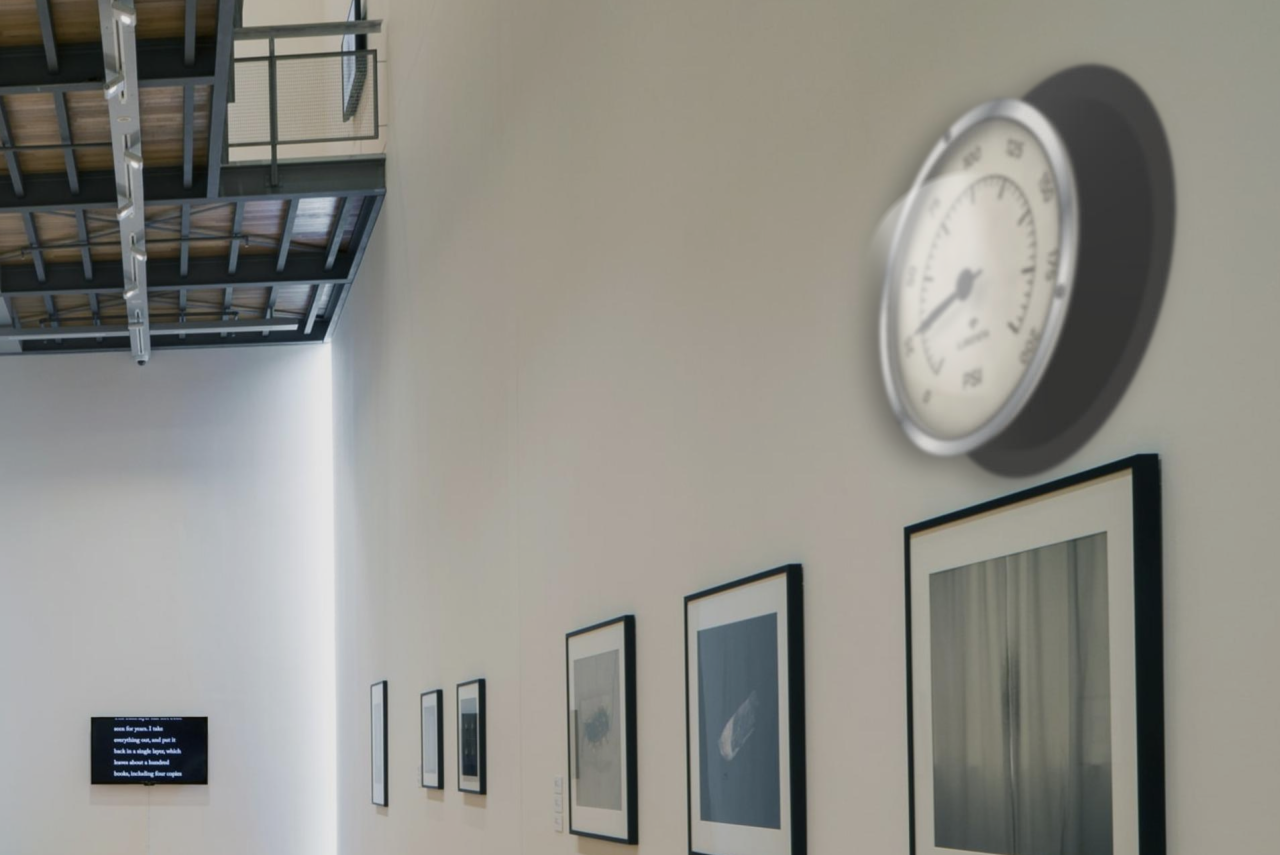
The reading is 25psi
